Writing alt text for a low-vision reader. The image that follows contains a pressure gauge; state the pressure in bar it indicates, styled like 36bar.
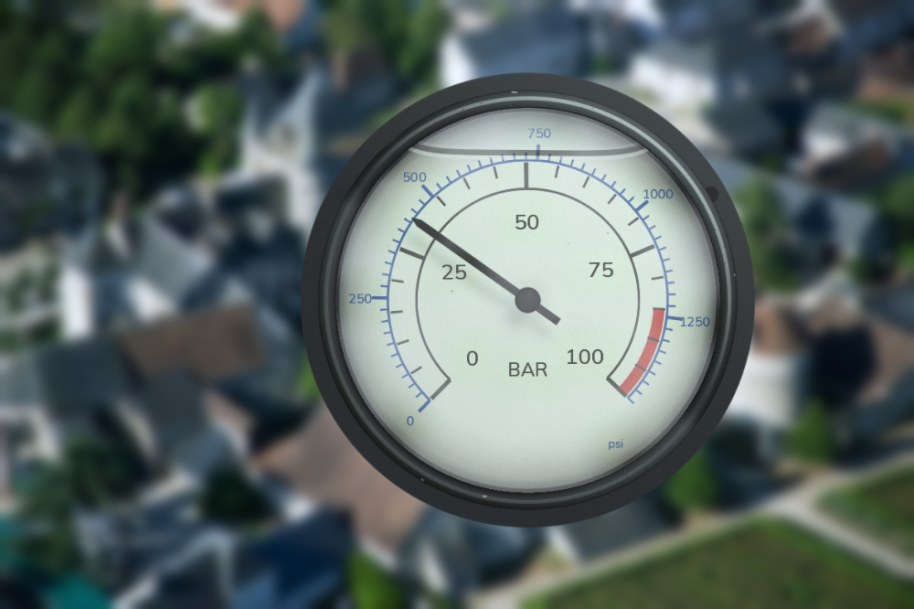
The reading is 30bar
